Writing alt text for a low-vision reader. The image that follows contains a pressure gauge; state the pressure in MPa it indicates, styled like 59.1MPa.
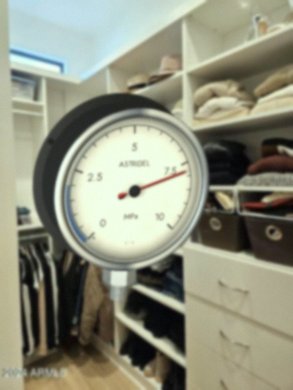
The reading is 7.75MPa
